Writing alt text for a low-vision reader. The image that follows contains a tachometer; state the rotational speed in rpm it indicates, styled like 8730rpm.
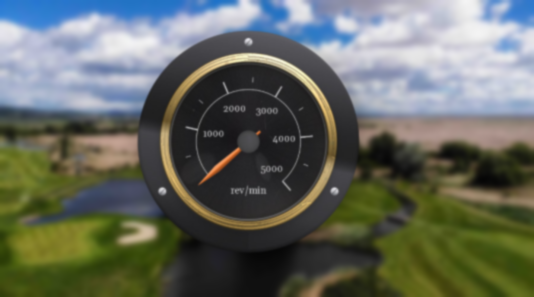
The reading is 0rpm
